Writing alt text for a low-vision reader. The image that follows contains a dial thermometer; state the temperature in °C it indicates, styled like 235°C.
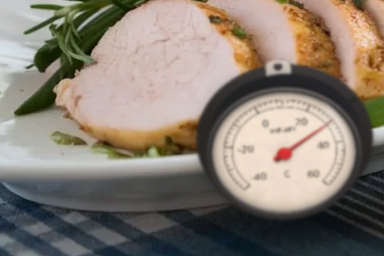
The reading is 30°C
